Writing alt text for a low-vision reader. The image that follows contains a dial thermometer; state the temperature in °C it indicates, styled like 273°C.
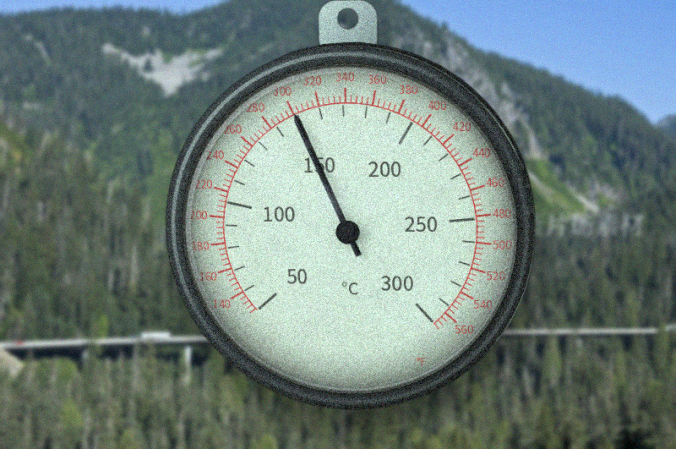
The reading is 150°C
